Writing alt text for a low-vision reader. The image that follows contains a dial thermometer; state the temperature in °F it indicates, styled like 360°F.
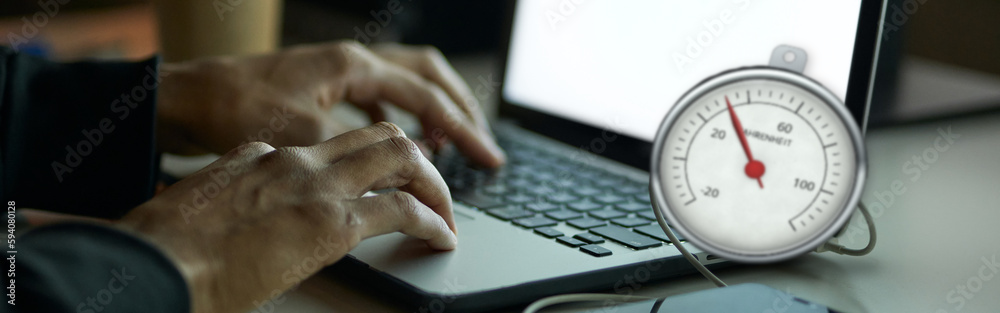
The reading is 32°F
